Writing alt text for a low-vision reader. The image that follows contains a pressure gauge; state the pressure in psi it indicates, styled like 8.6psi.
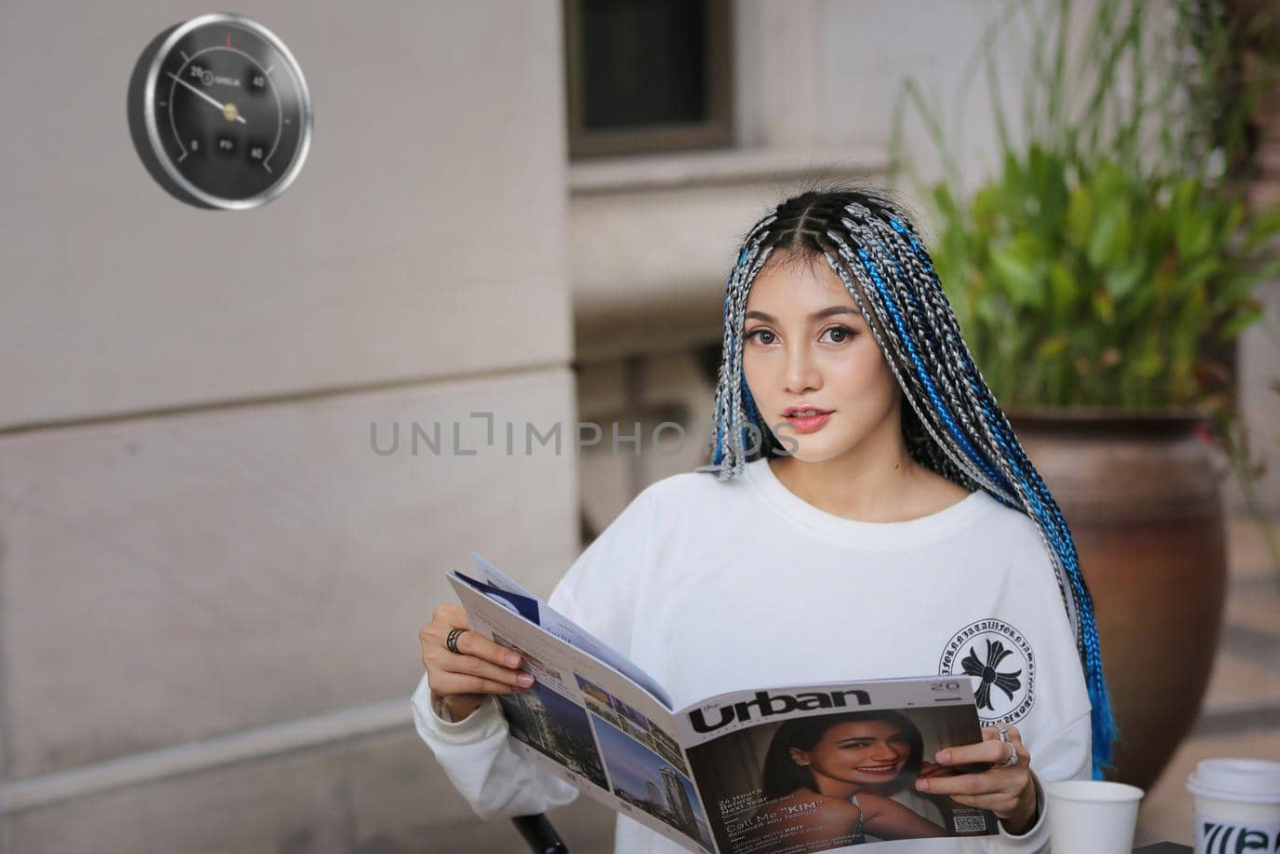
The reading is 15psi
